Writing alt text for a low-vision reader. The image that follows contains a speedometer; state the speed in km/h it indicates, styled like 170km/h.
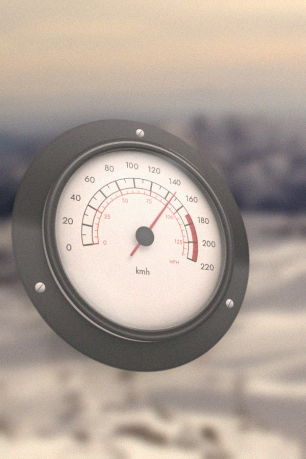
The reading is 145km/h
